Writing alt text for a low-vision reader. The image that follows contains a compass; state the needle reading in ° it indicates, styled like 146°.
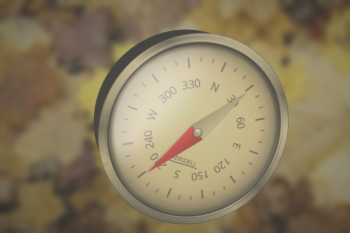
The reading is 210°
